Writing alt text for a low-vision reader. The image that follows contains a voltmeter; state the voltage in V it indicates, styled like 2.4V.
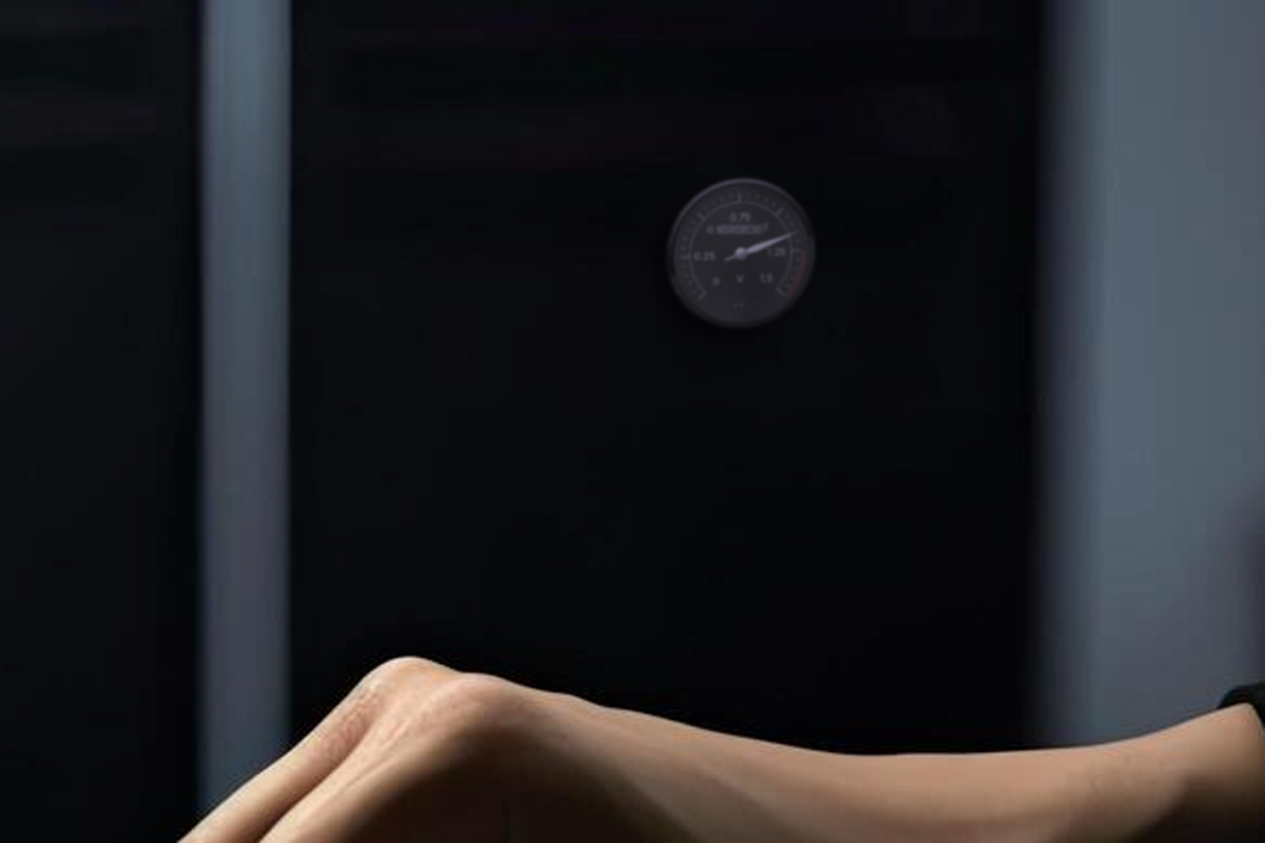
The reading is 1.15V
